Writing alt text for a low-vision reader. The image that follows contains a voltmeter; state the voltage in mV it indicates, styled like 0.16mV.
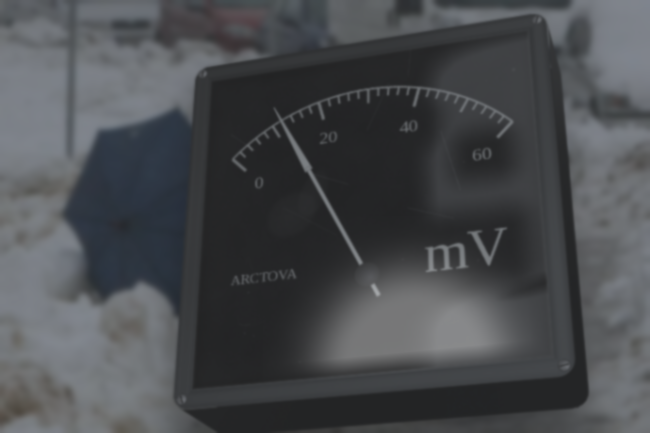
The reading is 12mV
